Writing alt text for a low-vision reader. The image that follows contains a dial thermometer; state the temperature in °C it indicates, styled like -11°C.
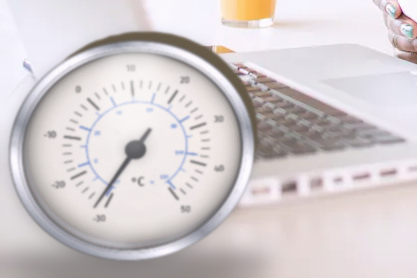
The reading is -28°C
